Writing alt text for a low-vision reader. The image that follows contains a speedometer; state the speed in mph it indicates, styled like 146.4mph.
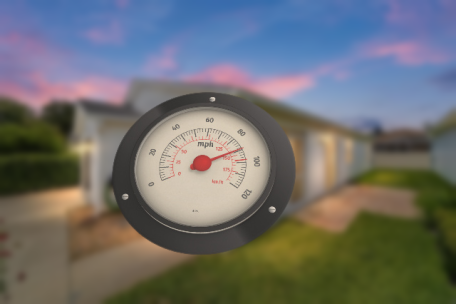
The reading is 90mph
